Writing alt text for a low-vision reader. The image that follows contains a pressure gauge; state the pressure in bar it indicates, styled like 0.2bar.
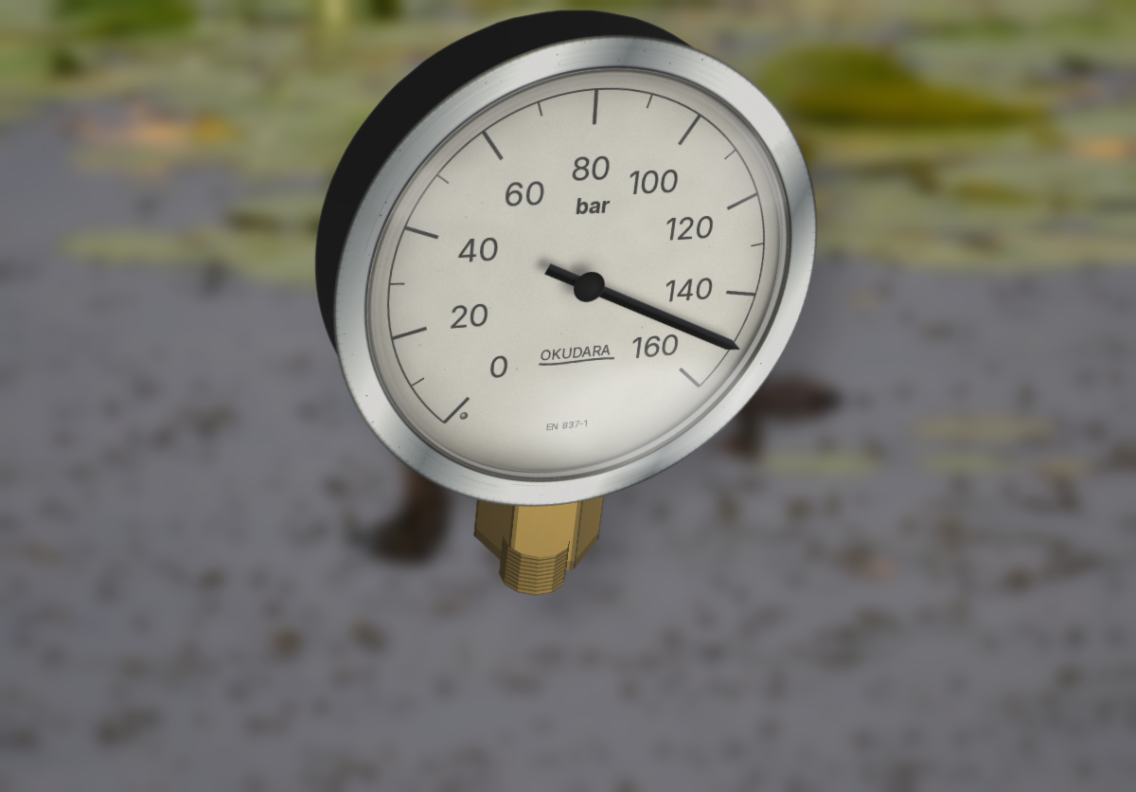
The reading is 150bar
